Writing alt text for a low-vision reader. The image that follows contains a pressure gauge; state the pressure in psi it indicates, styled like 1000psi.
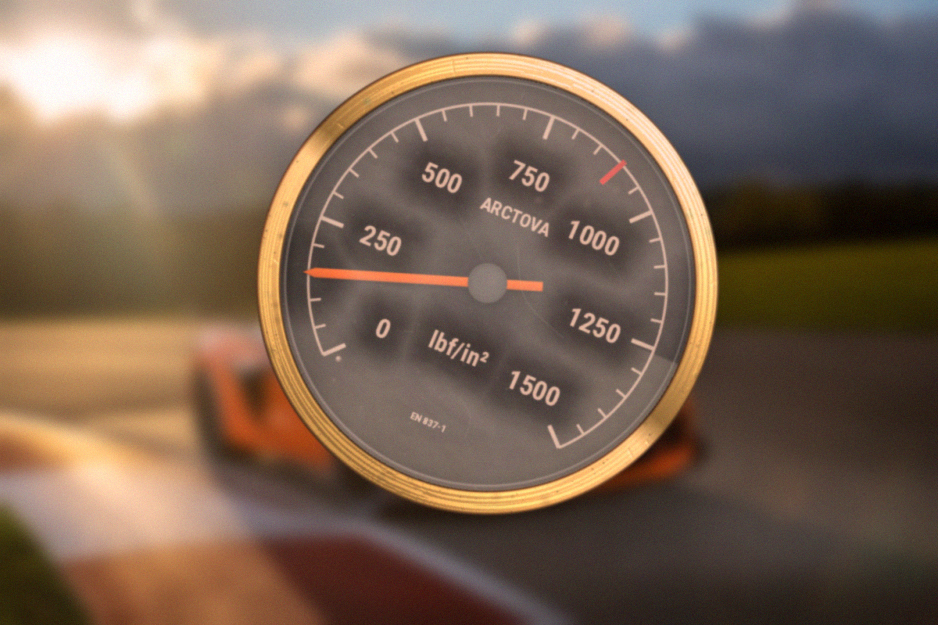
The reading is 150psi
